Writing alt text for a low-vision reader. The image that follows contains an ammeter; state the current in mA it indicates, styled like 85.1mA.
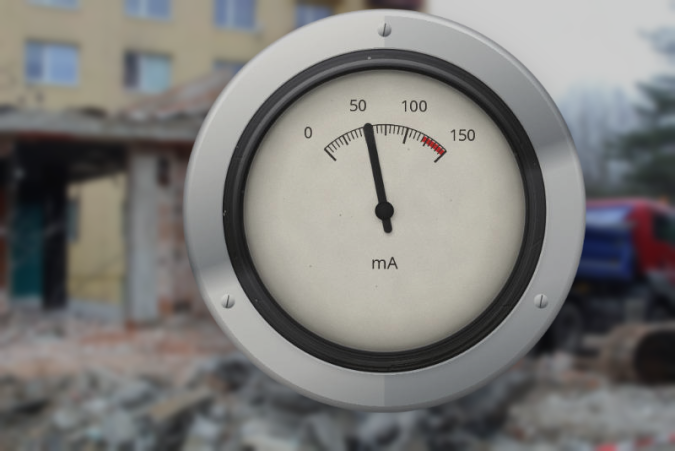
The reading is 55mA
